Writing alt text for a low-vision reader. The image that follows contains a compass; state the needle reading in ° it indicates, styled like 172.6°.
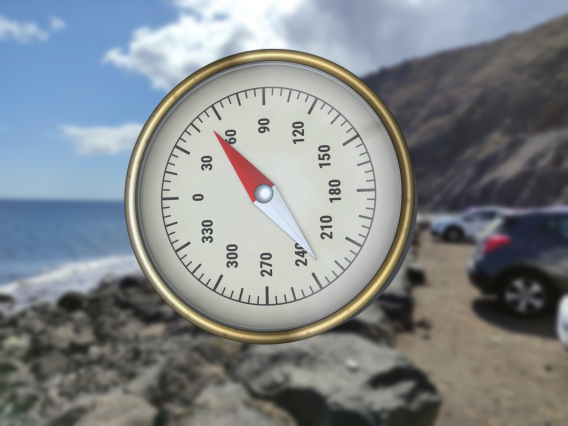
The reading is 52.5°
